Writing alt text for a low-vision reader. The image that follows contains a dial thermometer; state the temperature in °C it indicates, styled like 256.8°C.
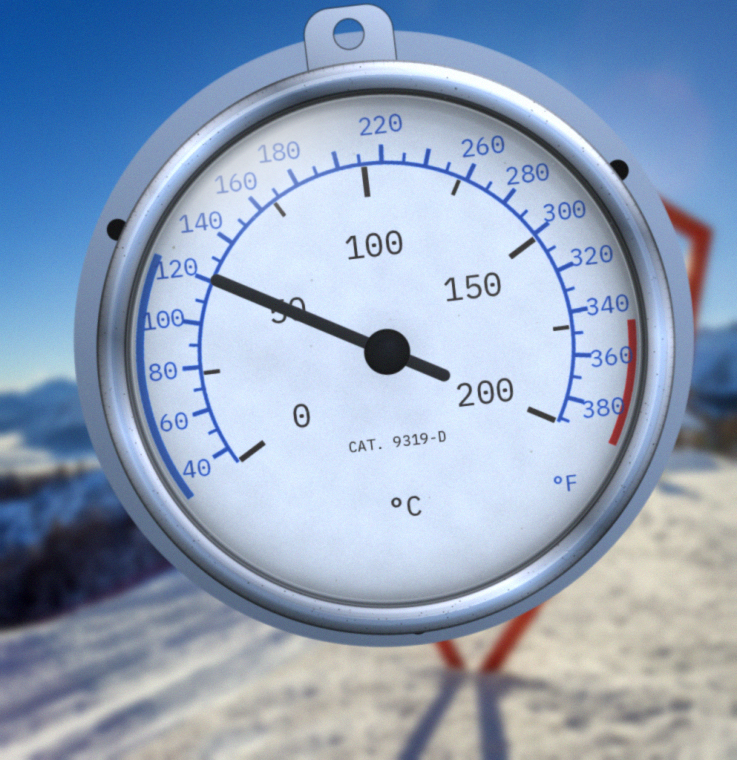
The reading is 50°C
